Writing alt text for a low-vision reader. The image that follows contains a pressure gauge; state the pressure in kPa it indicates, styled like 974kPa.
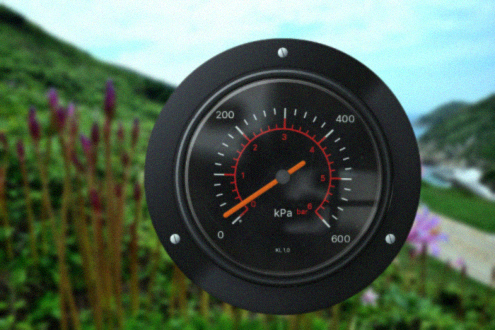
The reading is 20kPa
